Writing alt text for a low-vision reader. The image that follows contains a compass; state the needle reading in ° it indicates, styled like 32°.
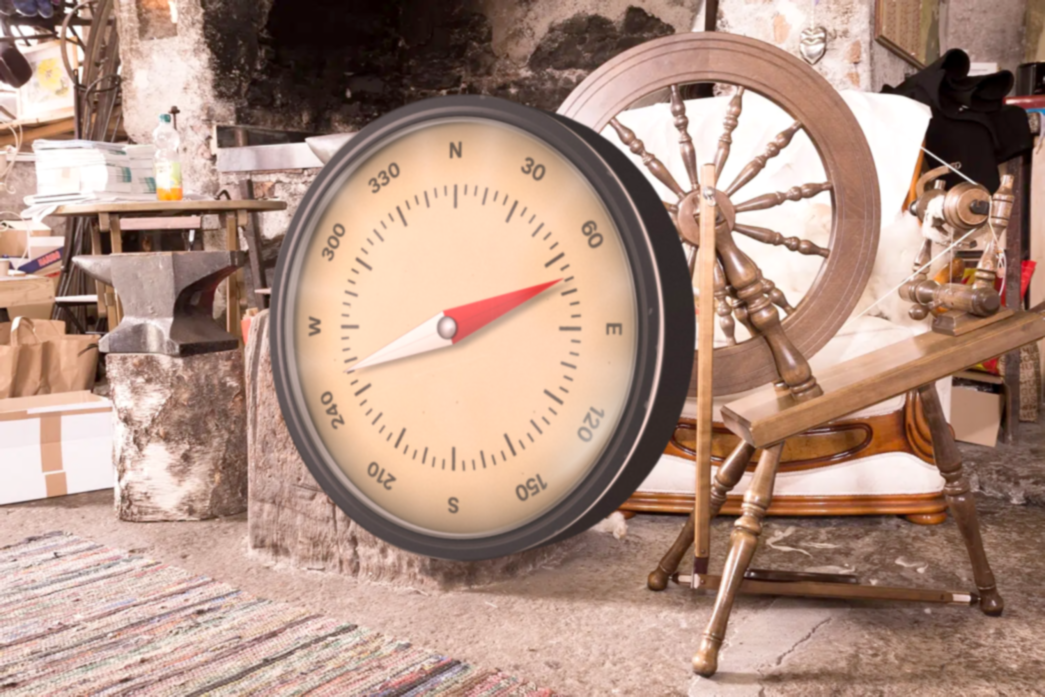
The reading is 70°
